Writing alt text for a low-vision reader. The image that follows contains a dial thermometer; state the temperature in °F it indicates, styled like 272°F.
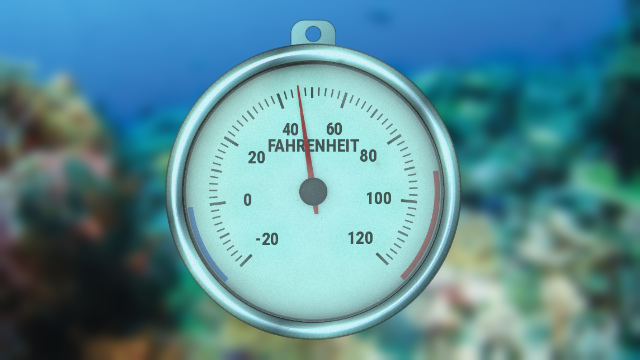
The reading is 46°F
